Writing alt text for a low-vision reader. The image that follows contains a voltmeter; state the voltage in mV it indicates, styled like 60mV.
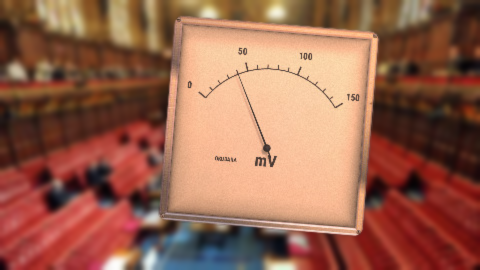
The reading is 40mV
